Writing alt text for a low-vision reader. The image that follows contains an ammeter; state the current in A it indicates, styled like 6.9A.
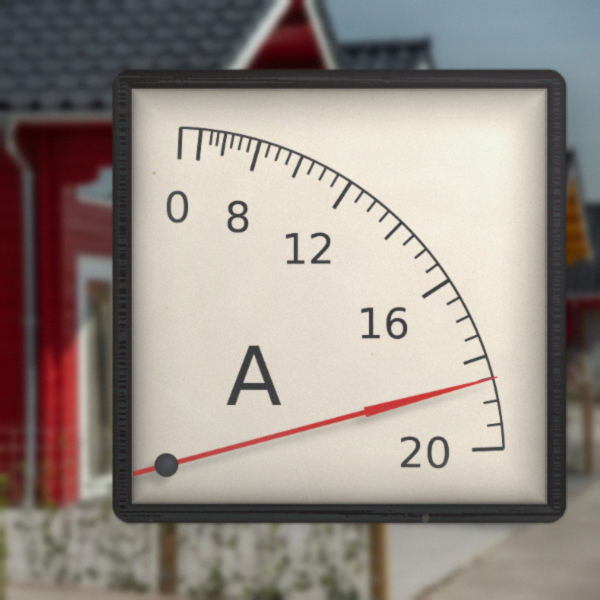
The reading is 18.5A
